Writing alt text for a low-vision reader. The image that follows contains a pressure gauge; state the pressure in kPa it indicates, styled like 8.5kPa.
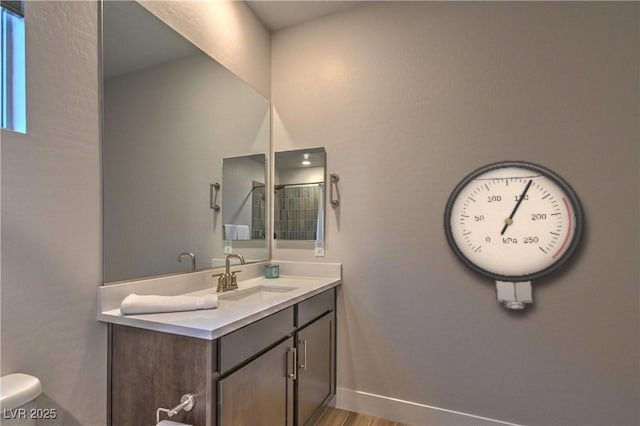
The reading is 150kPa
